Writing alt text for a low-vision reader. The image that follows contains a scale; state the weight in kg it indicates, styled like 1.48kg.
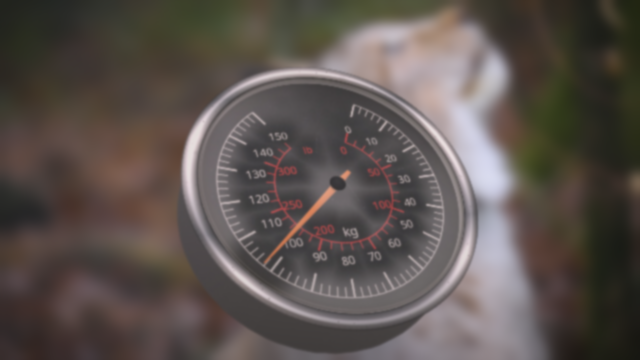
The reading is 102kg
